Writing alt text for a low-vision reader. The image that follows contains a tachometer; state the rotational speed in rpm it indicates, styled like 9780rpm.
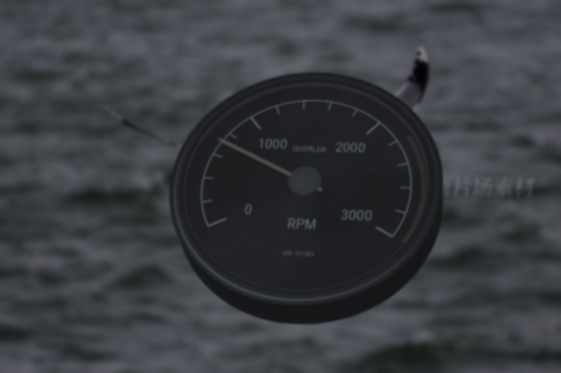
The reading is 700rpm
